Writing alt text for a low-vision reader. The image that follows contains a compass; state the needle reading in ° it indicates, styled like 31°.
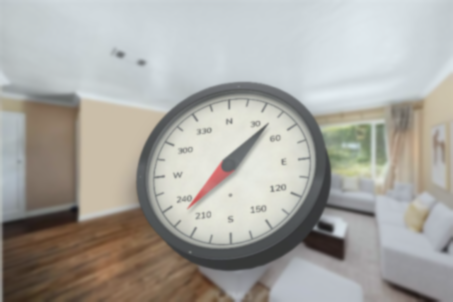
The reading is 225°
